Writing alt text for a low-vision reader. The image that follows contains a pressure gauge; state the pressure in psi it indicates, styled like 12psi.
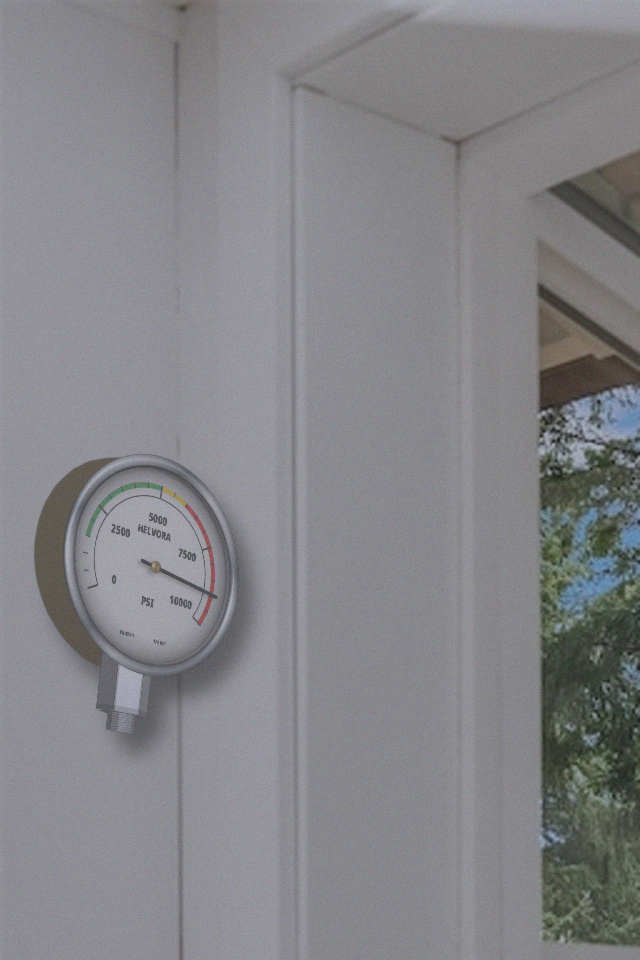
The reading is 9000psi
